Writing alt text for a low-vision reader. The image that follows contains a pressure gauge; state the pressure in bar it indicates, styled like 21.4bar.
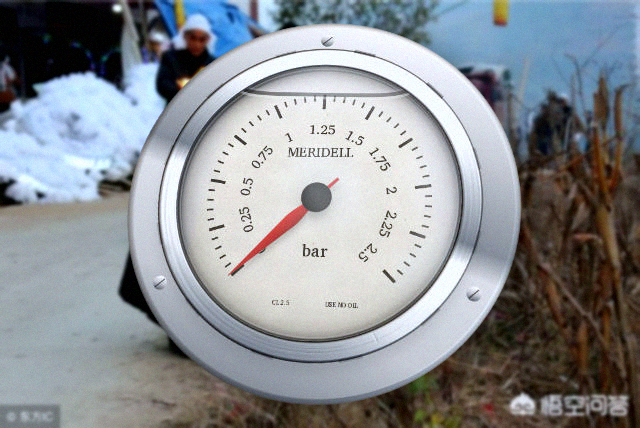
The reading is 0bar
